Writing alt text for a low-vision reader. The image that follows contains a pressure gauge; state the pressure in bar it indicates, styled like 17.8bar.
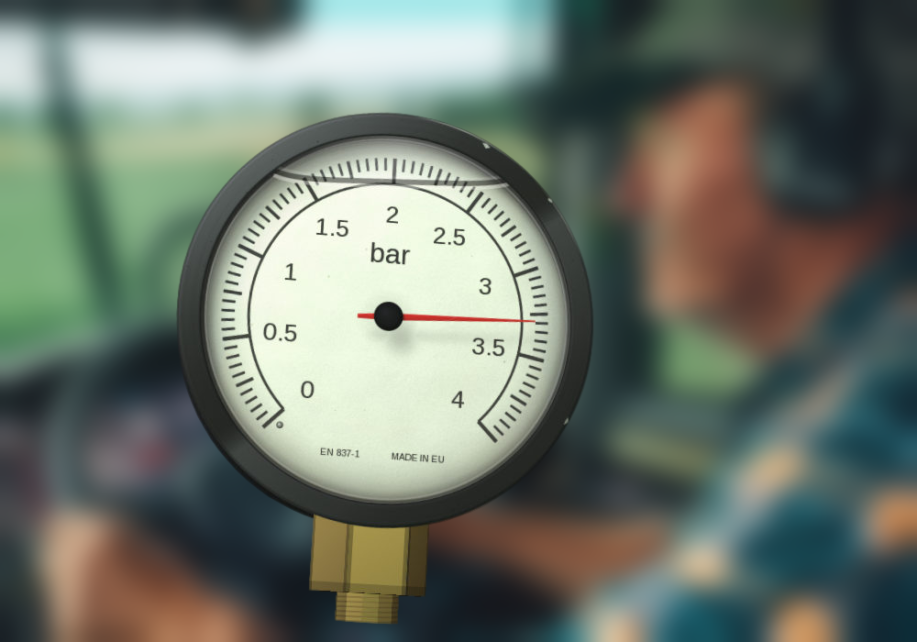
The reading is 3.3bar
